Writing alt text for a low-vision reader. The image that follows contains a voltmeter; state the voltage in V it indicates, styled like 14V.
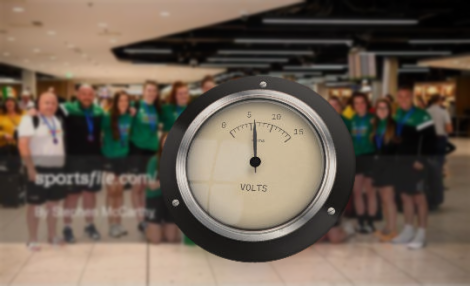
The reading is 6V
